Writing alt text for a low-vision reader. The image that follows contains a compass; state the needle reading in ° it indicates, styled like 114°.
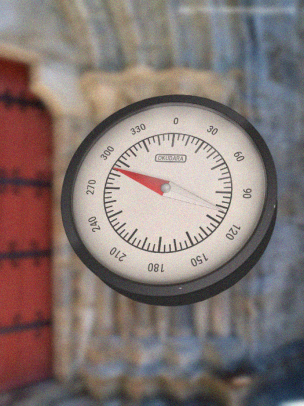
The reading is 290°
